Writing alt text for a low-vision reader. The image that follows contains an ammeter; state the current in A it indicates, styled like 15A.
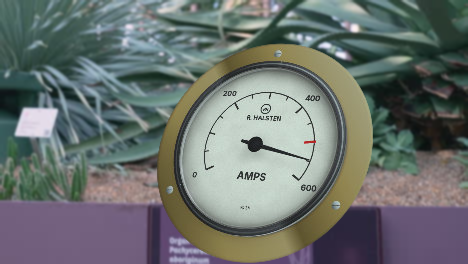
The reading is 550A
